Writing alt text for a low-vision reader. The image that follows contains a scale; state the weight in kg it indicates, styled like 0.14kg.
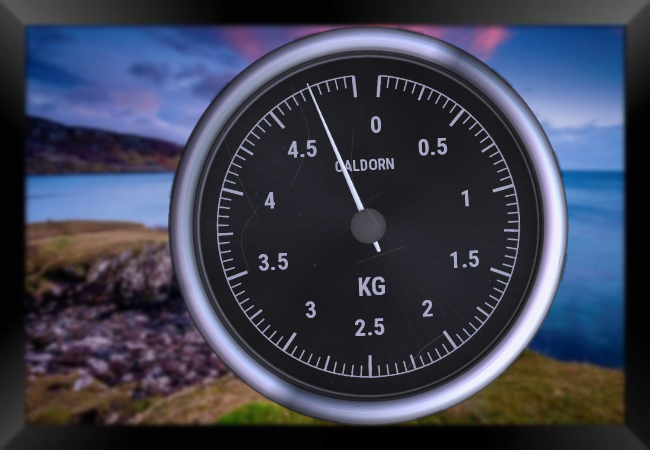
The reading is 4.75kg
